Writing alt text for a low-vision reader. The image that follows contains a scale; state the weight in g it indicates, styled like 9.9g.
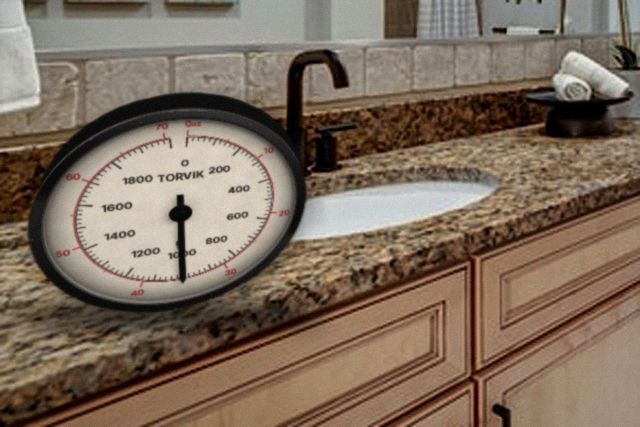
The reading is 1000g
